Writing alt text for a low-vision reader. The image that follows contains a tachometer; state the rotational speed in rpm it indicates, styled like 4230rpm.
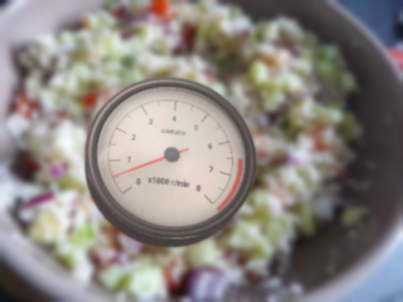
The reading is 500rpm
